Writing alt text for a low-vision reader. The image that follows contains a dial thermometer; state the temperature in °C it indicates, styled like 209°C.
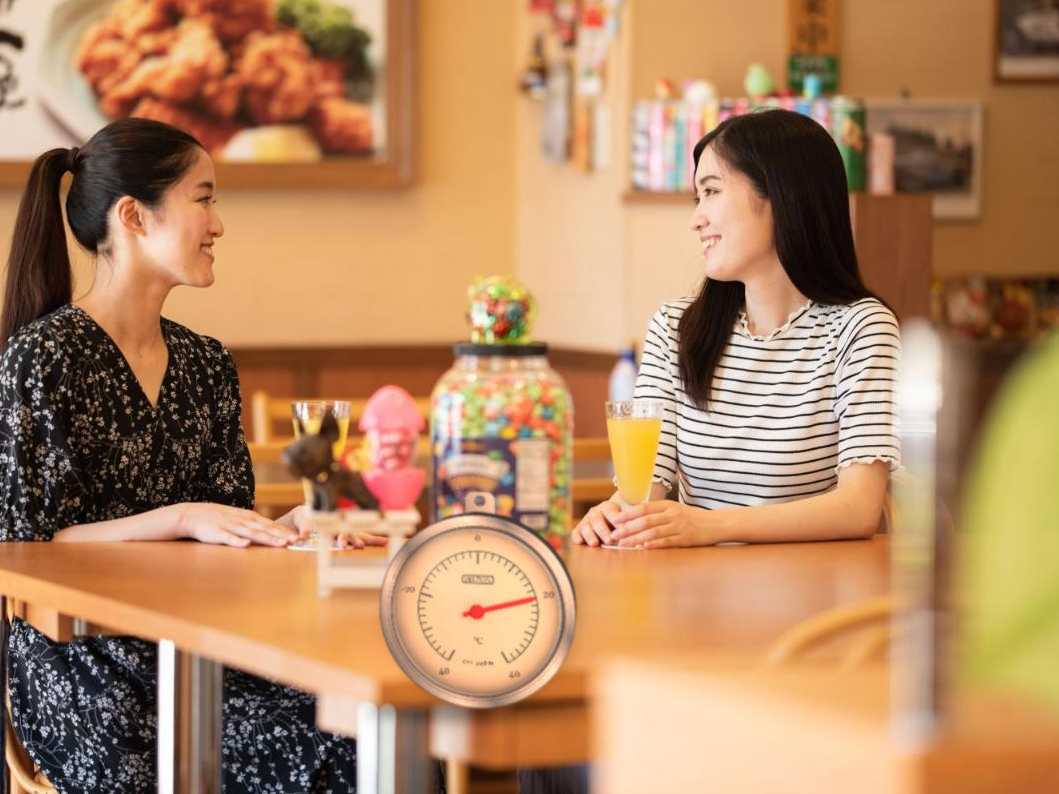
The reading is 20°C
